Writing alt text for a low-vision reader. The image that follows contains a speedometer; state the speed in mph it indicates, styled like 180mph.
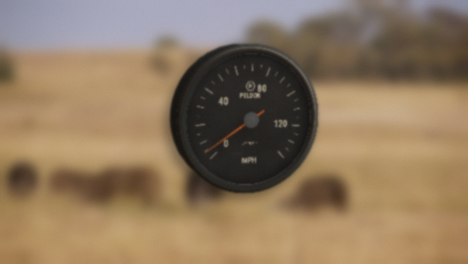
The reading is 5mph
